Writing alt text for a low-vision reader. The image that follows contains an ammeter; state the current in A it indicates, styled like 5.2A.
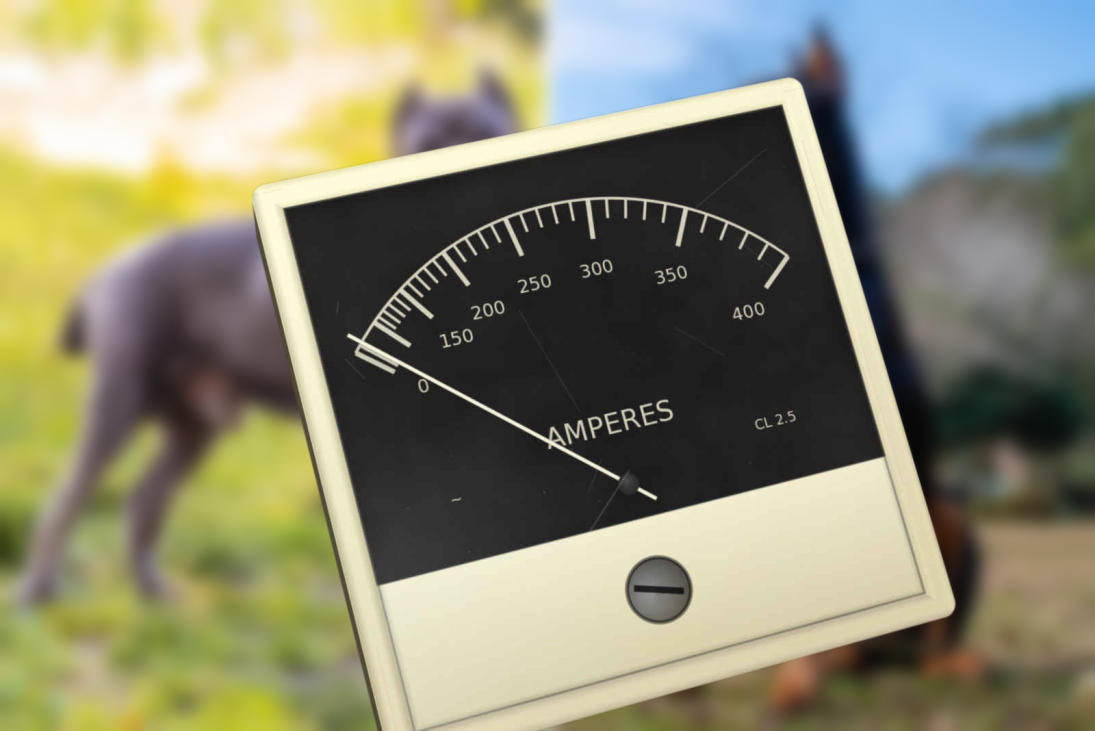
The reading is 50A
